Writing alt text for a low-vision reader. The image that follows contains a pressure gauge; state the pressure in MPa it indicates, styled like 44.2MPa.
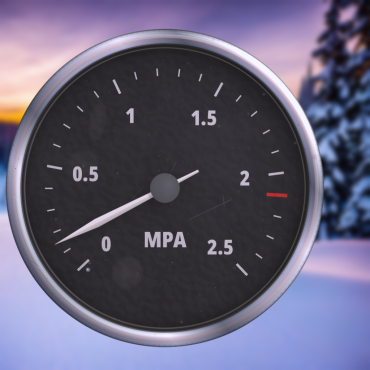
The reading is 0.15MPa
